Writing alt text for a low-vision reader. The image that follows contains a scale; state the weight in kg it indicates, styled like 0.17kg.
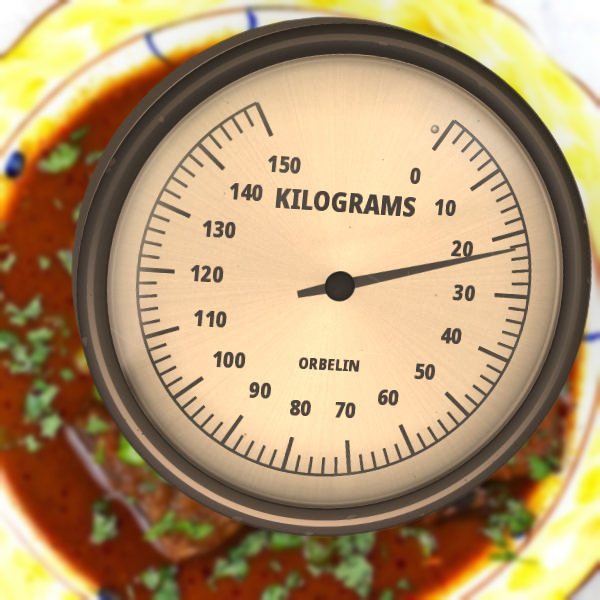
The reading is 22kg
